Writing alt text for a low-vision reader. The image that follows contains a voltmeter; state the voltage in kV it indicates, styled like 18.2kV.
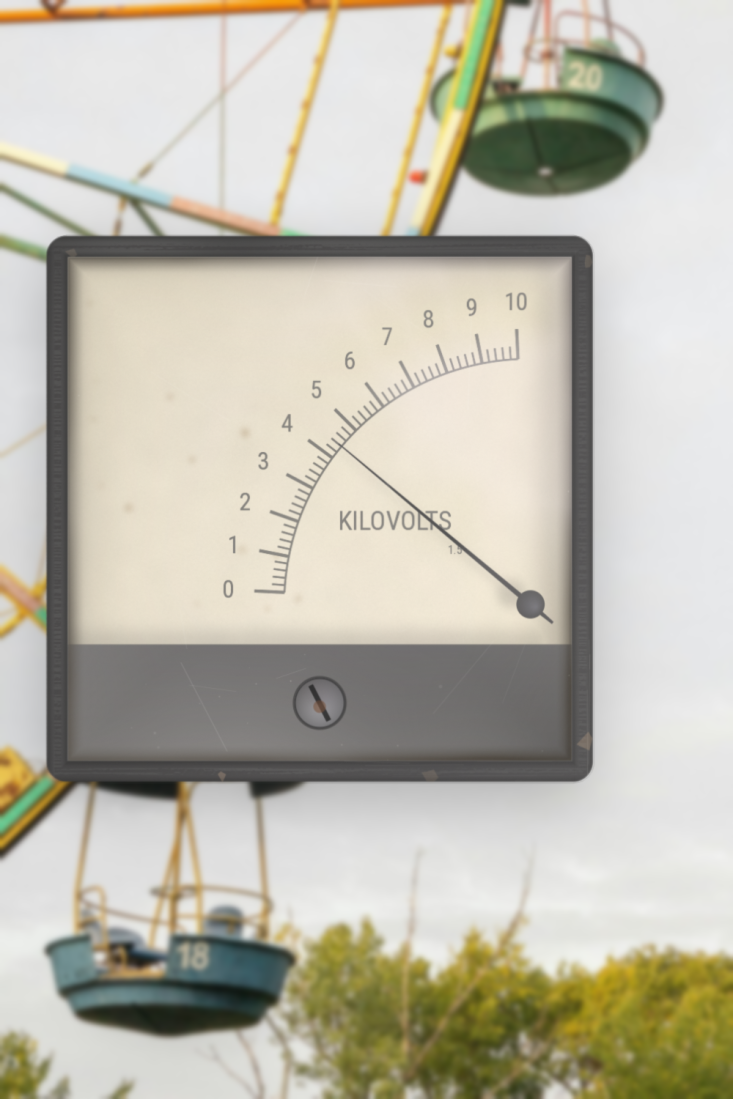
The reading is 4.4kV
